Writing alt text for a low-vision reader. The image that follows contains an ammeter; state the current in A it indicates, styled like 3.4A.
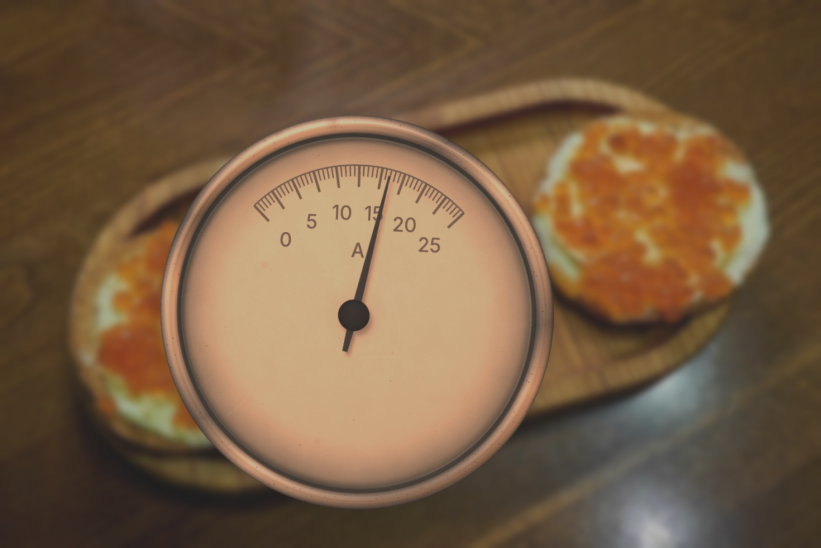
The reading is 16A
